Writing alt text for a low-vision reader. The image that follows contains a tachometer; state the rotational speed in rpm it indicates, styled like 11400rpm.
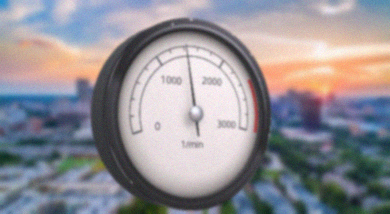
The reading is 1400rpm
